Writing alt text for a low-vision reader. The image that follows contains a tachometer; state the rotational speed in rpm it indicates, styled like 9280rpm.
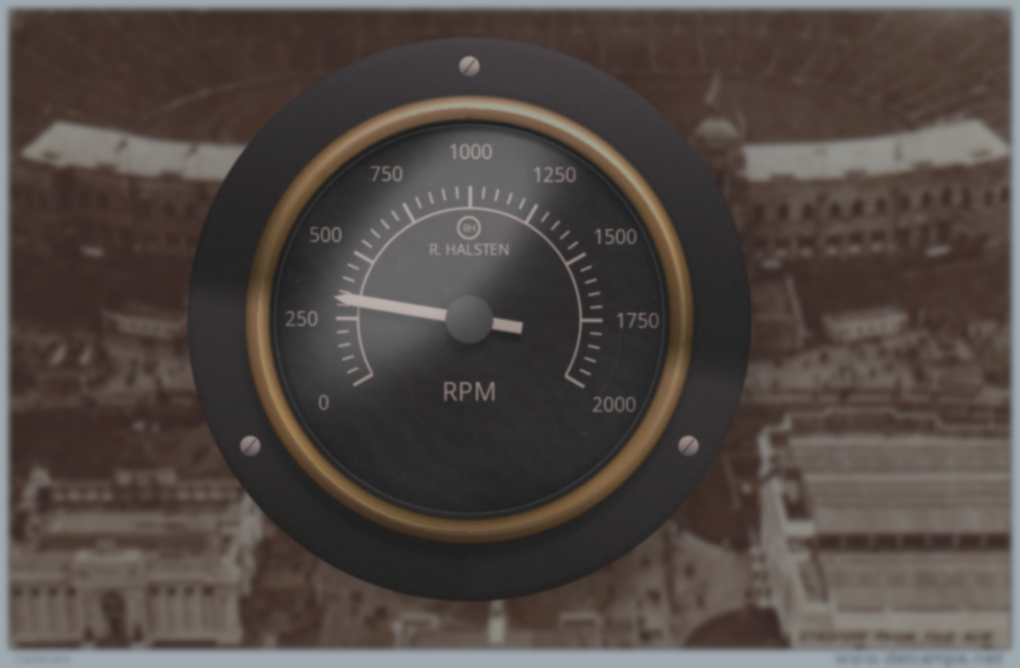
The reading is 325rpm
